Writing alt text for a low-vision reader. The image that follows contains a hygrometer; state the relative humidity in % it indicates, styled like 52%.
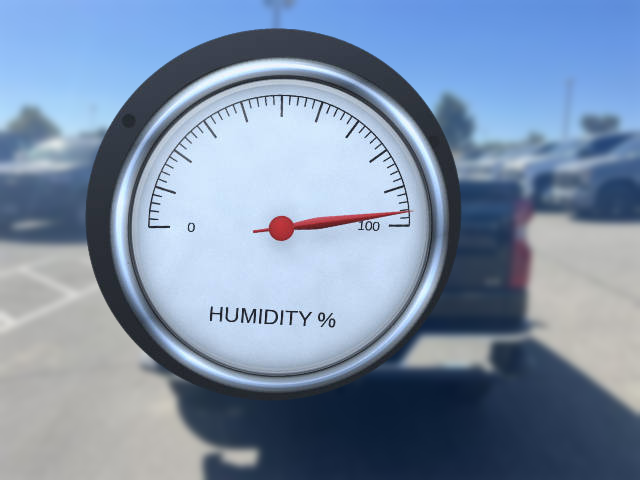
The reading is 96%
